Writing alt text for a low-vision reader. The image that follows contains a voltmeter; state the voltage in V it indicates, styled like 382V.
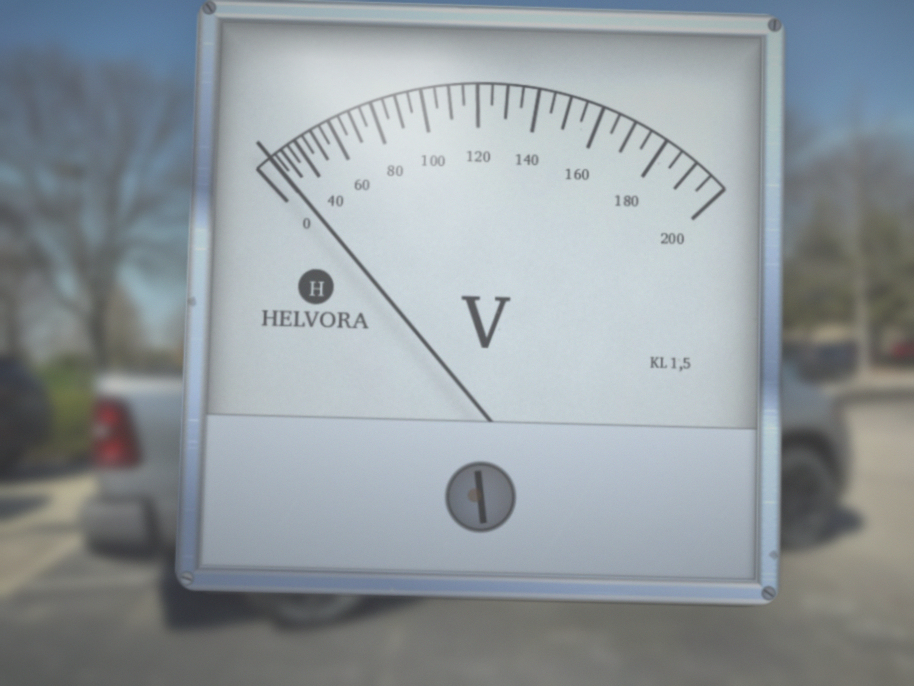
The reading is 20V
